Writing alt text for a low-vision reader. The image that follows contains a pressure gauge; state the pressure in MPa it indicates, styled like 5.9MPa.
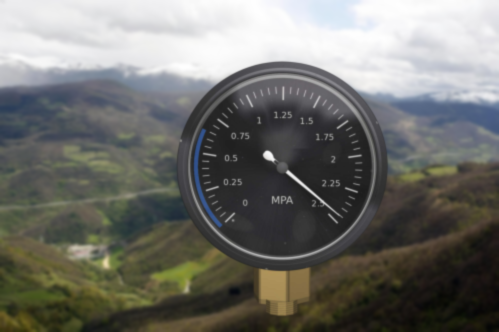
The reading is 2.45MPa
